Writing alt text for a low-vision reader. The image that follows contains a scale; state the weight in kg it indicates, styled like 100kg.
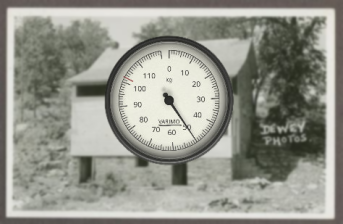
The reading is 50kg
